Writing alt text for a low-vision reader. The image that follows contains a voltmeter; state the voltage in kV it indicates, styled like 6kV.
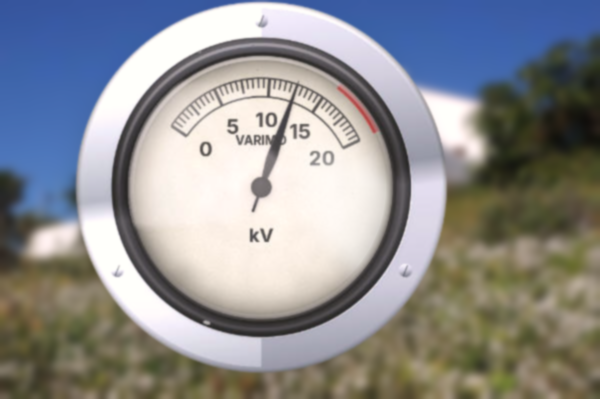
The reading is 12.5kV
